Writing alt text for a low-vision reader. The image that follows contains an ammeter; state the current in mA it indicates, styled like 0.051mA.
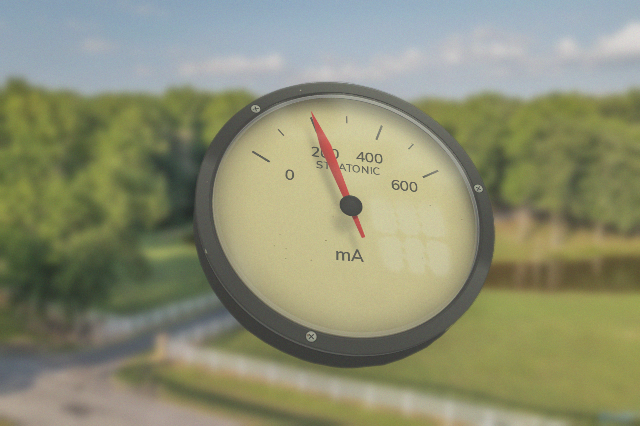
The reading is 200mA
